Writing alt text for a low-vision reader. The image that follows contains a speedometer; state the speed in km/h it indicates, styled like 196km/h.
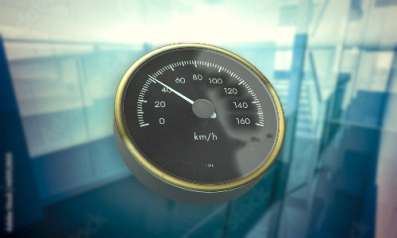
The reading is 40km/h
